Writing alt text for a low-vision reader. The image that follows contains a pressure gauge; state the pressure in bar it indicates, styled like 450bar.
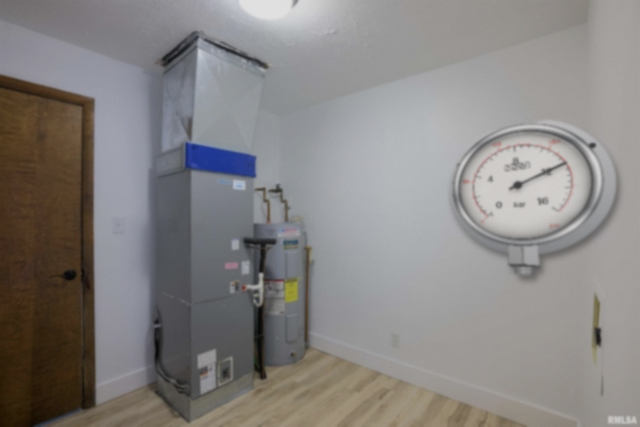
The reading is 12bar
